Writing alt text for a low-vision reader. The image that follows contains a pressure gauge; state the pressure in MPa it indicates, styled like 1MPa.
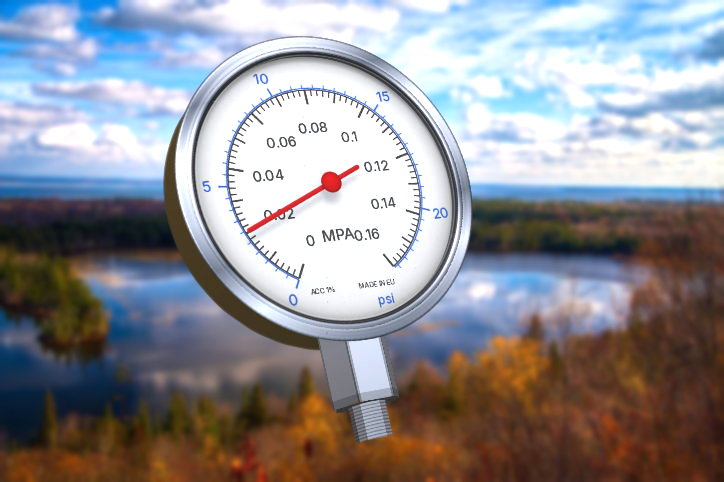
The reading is 0.02MPa
